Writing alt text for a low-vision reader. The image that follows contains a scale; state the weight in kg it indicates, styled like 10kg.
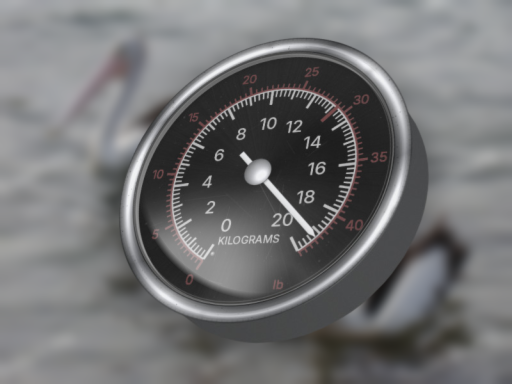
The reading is 19.2kg
